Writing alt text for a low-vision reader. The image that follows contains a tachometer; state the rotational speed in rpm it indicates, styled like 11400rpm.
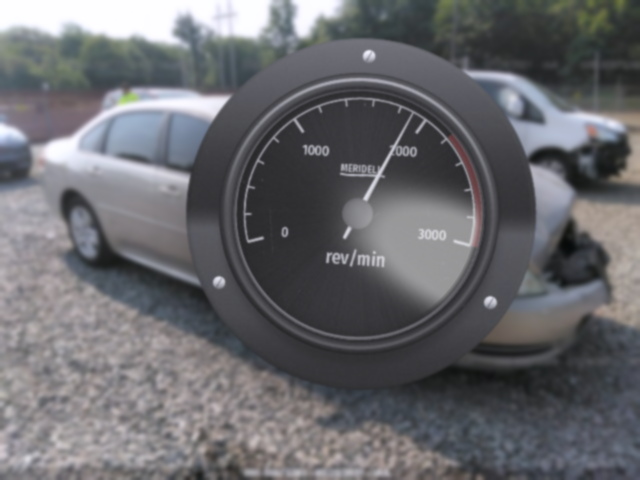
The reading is 1900rpm
